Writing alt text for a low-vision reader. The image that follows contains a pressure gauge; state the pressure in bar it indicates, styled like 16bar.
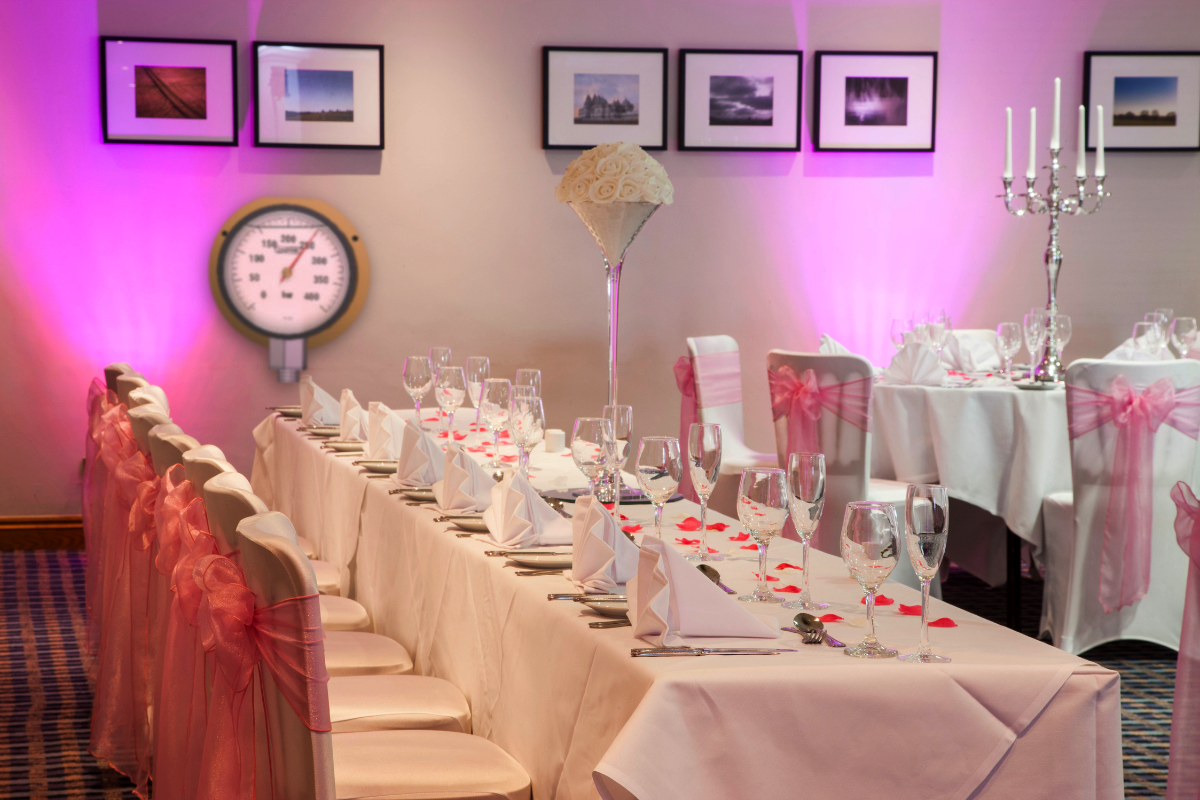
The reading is 250bar
